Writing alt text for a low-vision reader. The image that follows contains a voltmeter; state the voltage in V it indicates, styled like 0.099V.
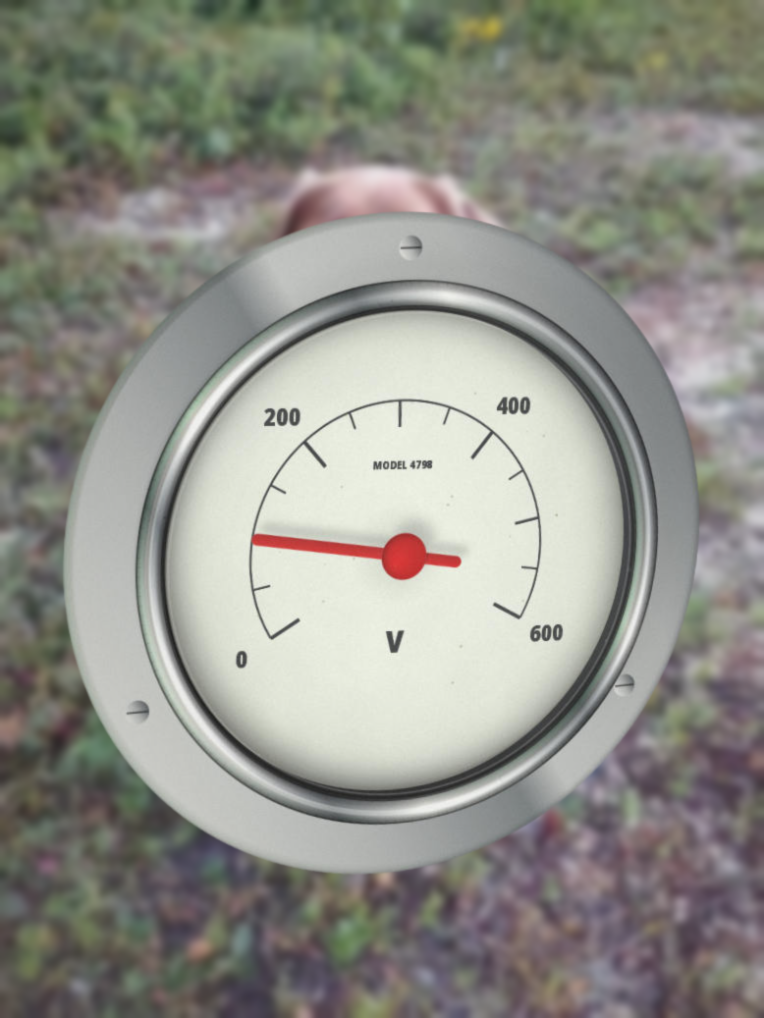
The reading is 100V
